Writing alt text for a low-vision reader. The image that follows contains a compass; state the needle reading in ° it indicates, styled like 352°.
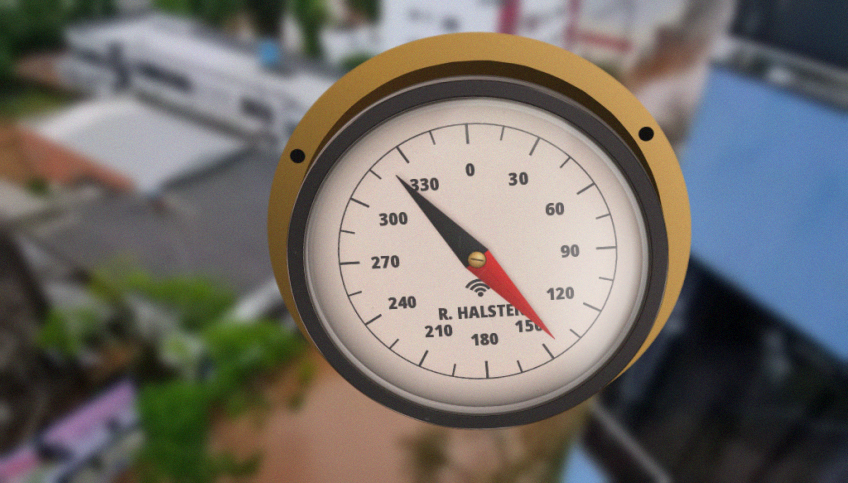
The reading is 142.5°
